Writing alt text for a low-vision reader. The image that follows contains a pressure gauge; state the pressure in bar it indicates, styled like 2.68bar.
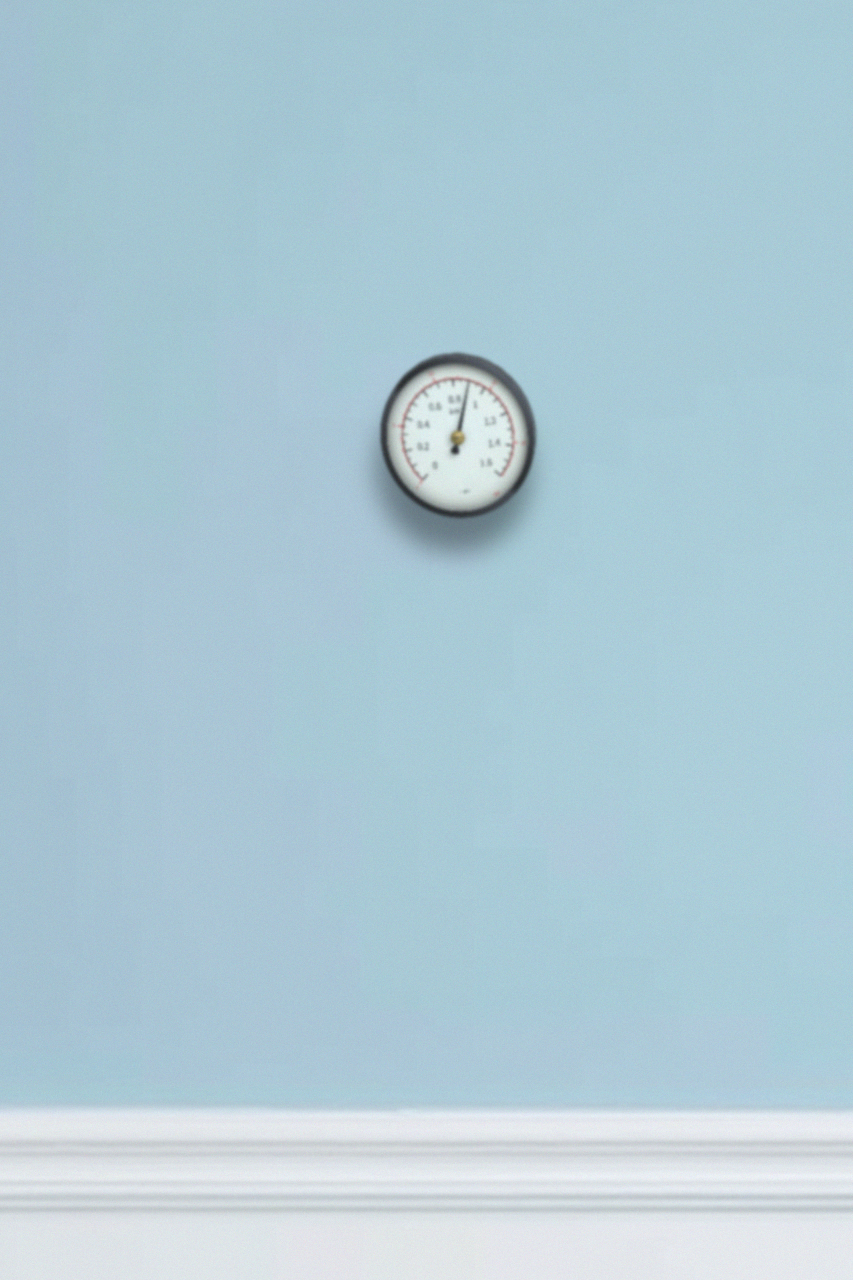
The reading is 0.9bar
